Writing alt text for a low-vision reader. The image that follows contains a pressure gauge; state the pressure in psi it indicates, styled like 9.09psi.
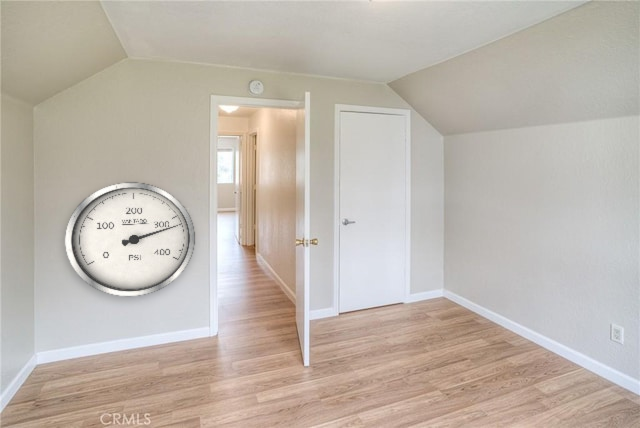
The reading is 320psi
